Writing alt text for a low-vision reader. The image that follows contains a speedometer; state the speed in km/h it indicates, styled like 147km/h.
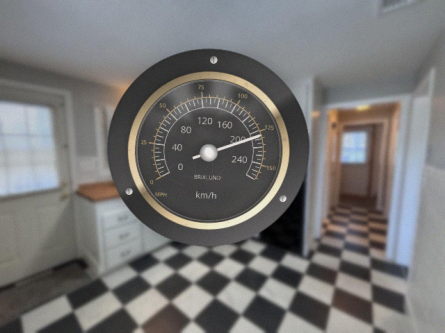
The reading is 205km/h
